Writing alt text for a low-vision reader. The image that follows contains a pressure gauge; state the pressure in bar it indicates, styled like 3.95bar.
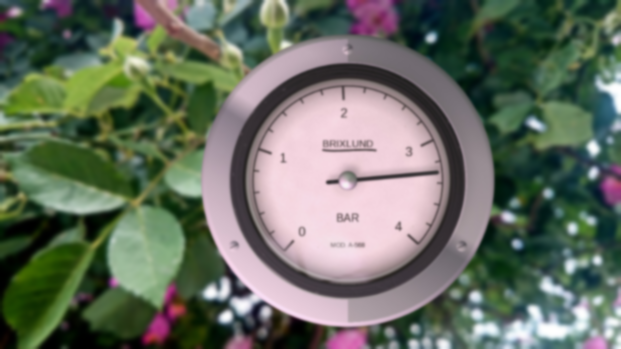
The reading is 3.3bar
